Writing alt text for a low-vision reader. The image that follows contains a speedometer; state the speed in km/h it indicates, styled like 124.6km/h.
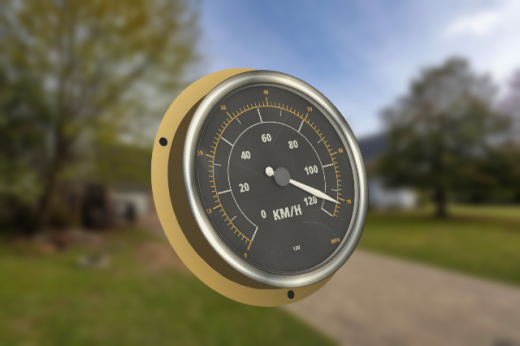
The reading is 115km/h
